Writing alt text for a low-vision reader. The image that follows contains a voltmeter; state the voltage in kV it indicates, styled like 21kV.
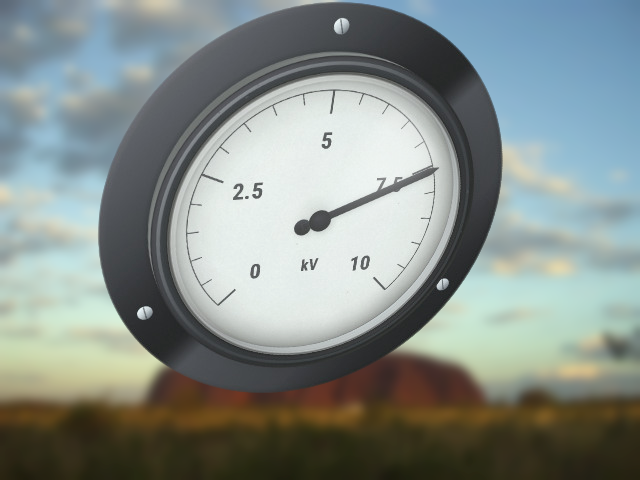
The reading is 7.5kV
